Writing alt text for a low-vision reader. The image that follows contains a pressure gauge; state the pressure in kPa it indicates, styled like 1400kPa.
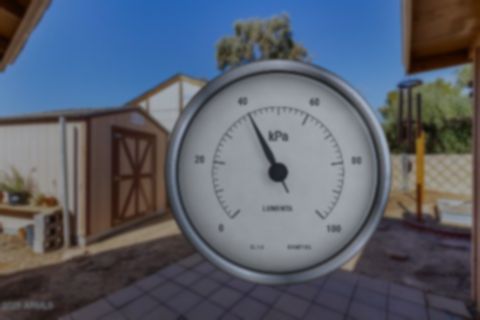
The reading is 40kPa
